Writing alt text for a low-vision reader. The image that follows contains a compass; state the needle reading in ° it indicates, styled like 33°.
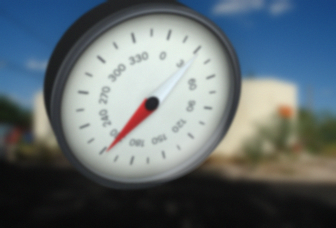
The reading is 210°
